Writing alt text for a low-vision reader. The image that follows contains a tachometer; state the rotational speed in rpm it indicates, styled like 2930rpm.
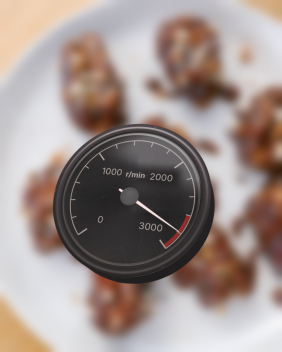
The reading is 2800rpm
